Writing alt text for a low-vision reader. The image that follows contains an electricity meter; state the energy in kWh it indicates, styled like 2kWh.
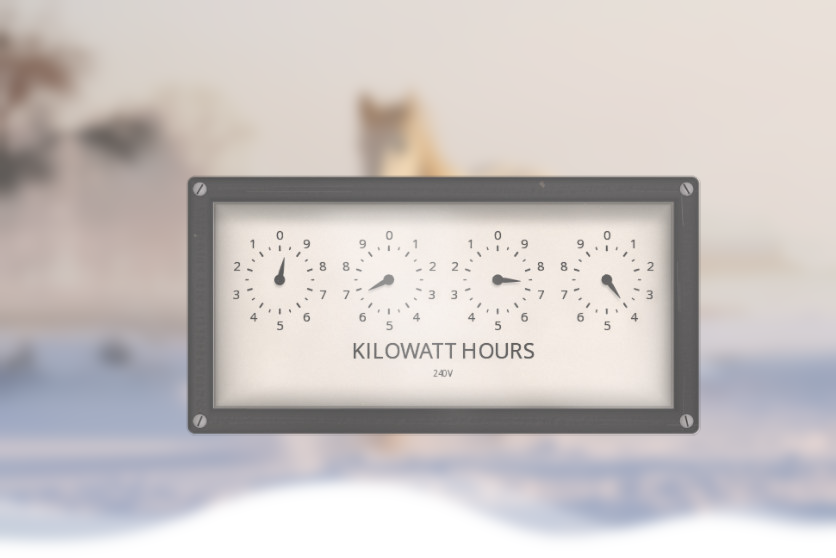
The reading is 9674kWh
